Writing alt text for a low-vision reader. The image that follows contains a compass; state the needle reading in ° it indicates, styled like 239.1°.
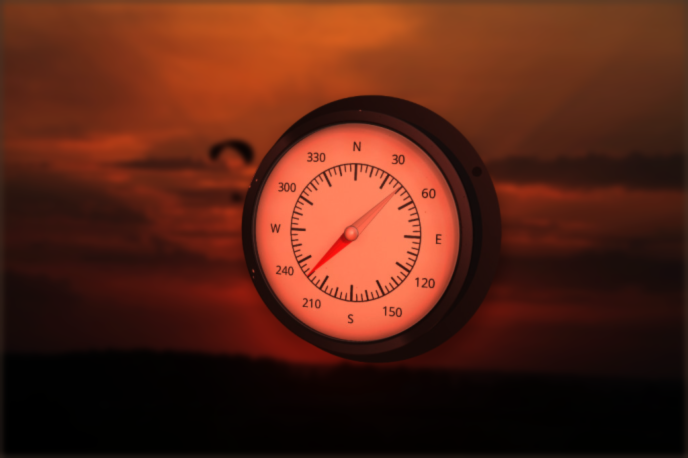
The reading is 225°
